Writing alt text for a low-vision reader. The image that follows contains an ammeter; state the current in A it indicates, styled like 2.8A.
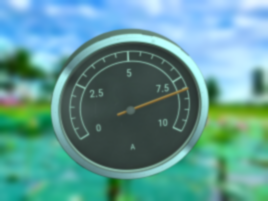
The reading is 8A
